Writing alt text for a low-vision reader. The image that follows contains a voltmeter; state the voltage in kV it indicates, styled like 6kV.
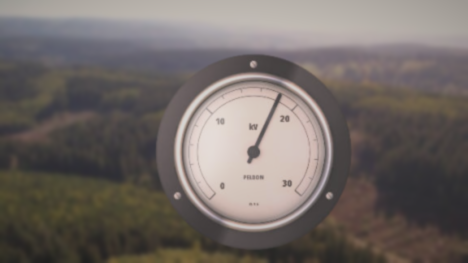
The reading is 18kV
